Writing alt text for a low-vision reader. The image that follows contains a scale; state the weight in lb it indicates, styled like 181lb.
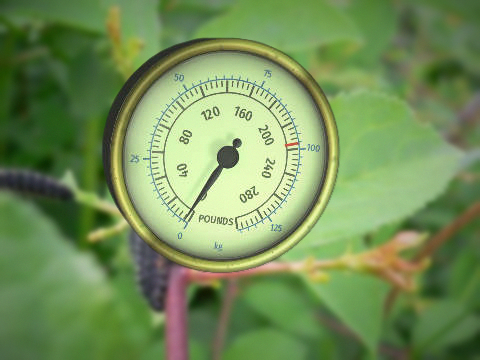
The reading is 4lb
